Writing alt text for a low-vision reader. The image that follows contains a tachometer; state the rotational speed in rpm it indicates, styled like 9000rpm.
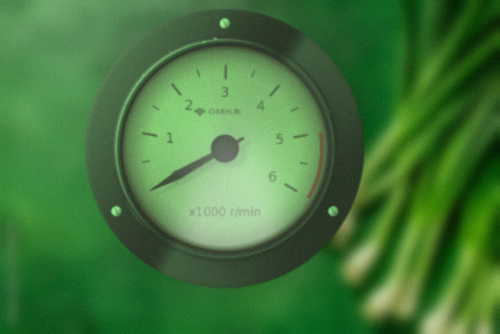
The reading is 0rpm
